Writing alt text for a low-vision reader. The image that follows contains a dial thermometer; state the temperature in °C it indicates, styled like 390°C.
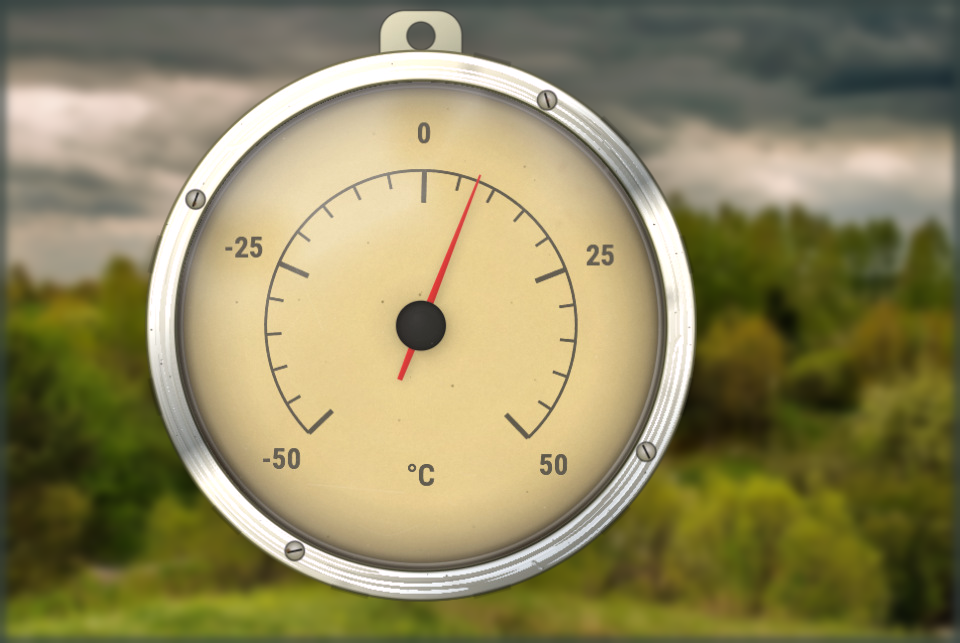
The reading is 7.5°C
